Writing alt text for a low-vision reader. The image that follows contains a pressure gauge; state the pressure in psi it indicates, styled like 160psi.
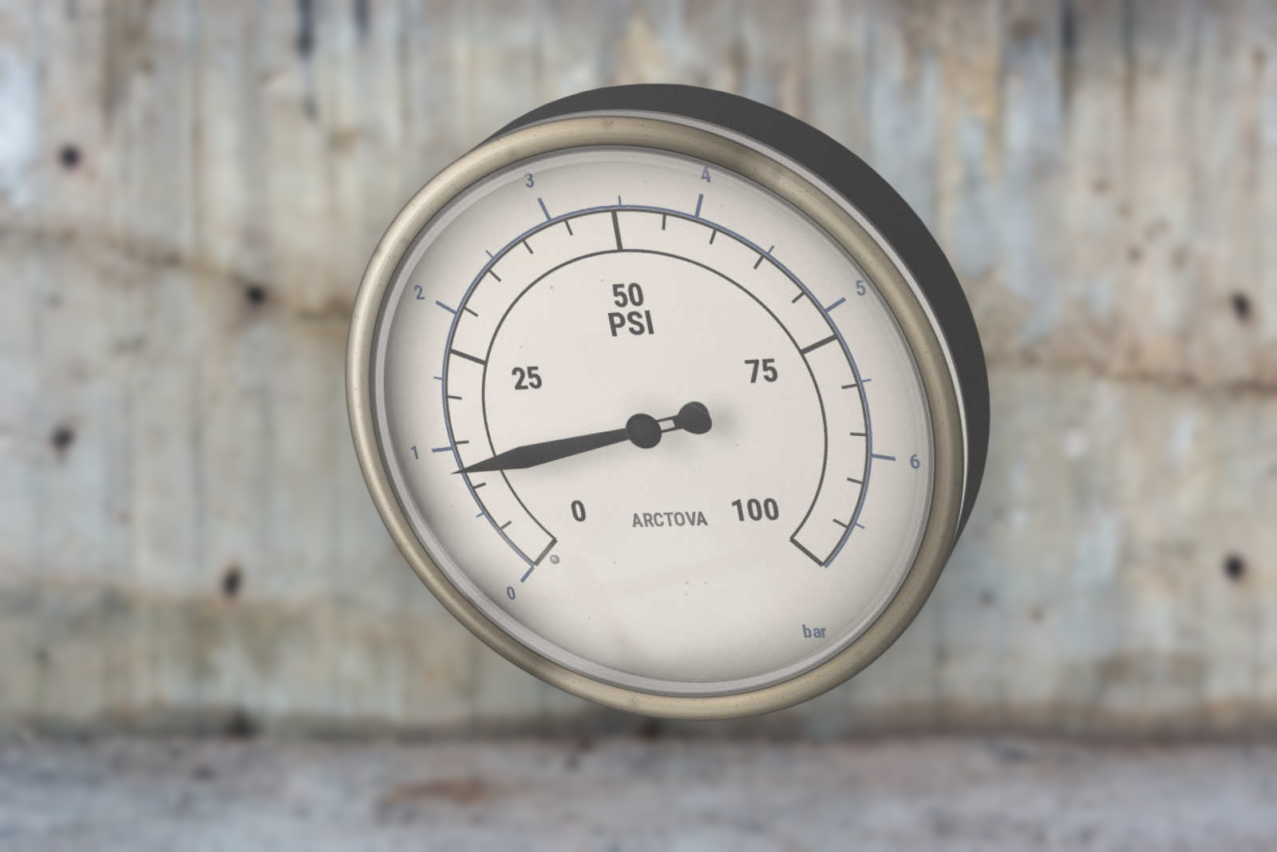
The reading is 12.5psi
